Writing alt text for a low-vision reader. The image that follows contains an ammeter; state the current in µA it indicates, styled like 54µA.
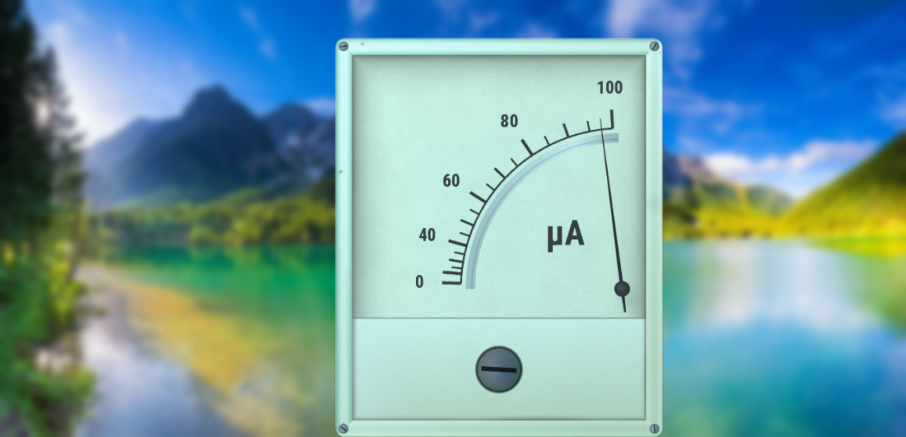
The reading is 97.5µA
